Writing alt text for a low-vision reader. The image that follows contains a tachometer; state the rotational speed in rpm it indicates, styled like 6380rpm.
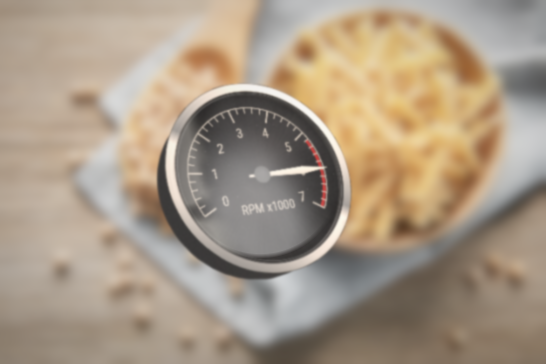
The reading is 6000rpm
